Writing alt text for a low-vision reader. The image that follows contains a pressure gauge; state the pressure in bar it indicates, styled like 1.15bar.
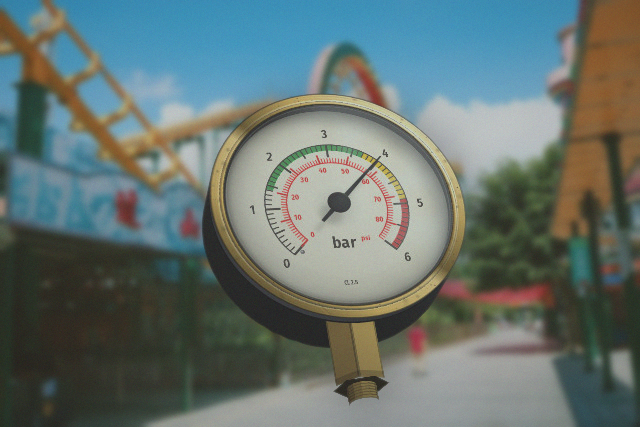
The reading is 4bar
